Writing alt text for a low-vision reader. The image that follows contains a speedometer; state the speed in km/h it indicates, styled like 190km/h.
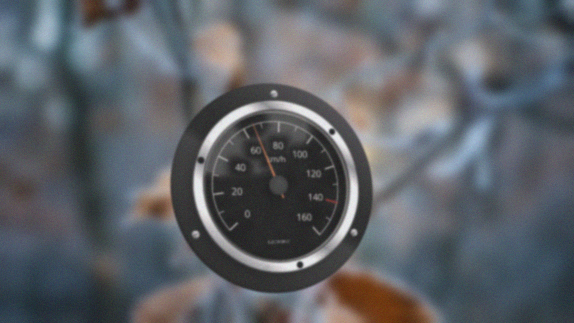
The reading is 65km/h
